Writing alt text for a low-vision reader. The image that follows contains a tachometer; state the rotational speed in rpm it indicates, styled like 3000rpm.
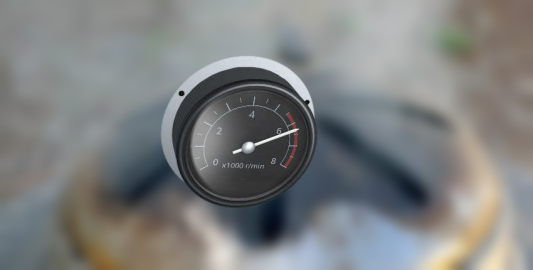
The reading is 6250rpm
